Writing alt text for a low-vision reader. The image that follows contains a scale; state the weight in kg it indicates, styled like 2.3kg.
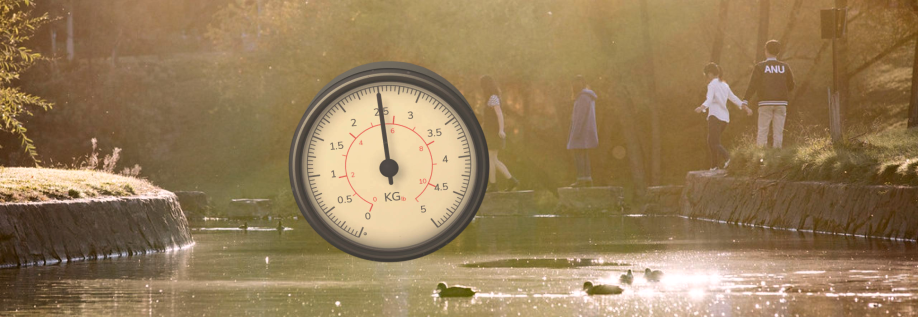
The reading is 2.5kg
